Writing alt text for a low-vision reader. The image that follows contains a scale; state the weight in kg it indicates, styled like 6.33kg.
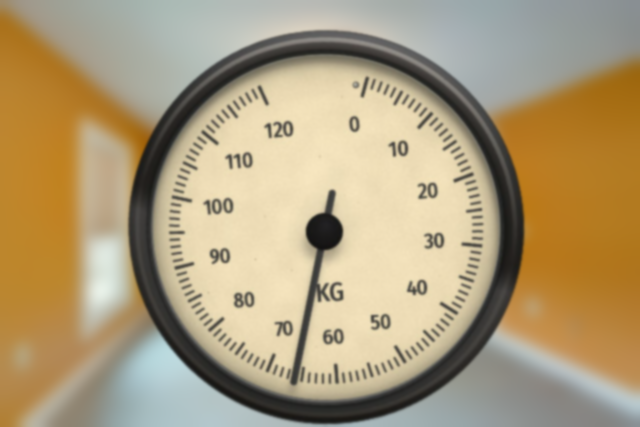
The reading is 66kg
